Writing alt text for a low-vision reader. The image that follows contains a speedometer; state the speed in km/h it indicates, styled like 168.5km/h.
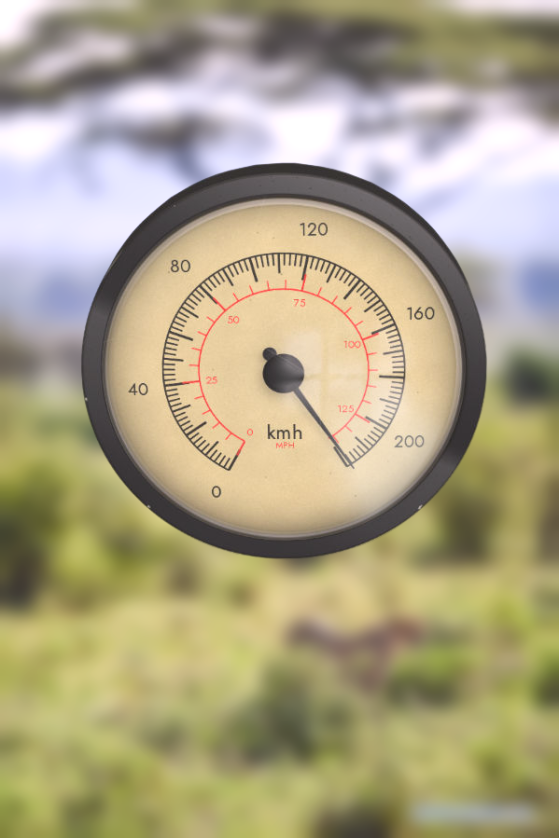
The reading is 218km/h
